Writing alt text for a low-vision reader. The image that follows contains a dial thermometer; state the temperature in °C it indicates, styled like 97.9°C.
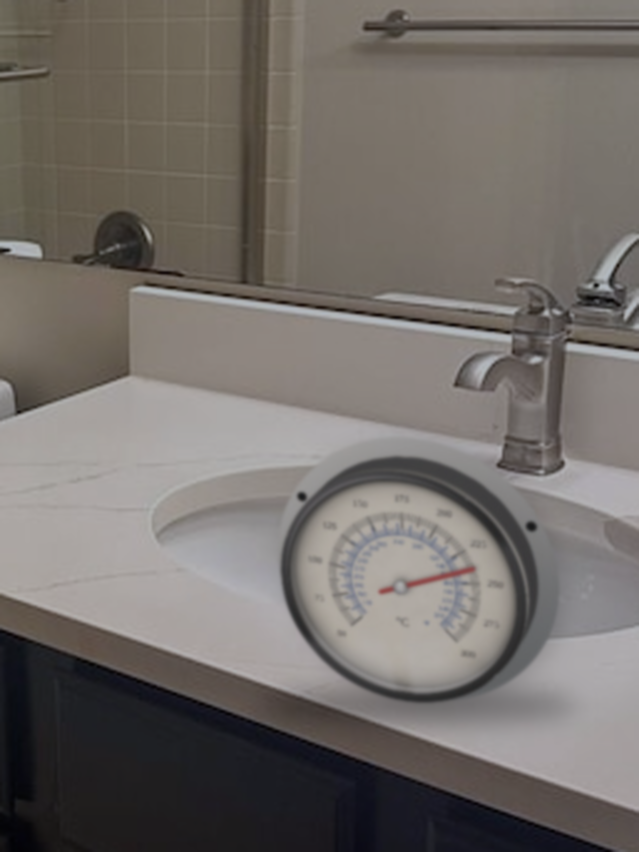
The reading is 237.5°C
